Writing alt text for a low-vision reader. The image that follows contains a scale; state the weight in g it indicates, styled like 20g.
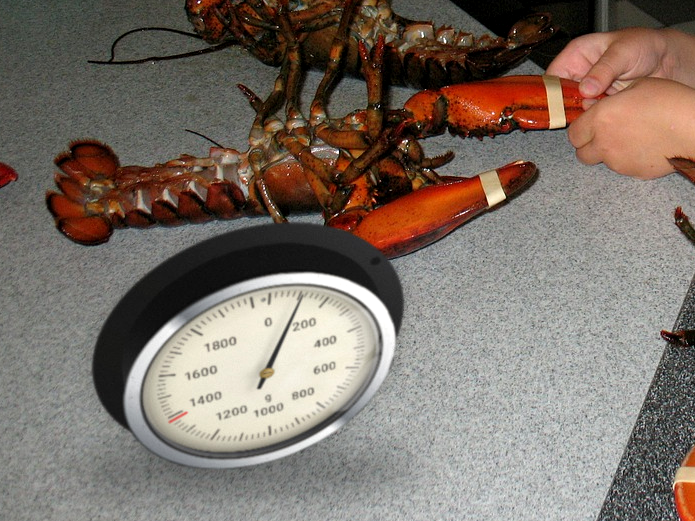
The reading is 100g
